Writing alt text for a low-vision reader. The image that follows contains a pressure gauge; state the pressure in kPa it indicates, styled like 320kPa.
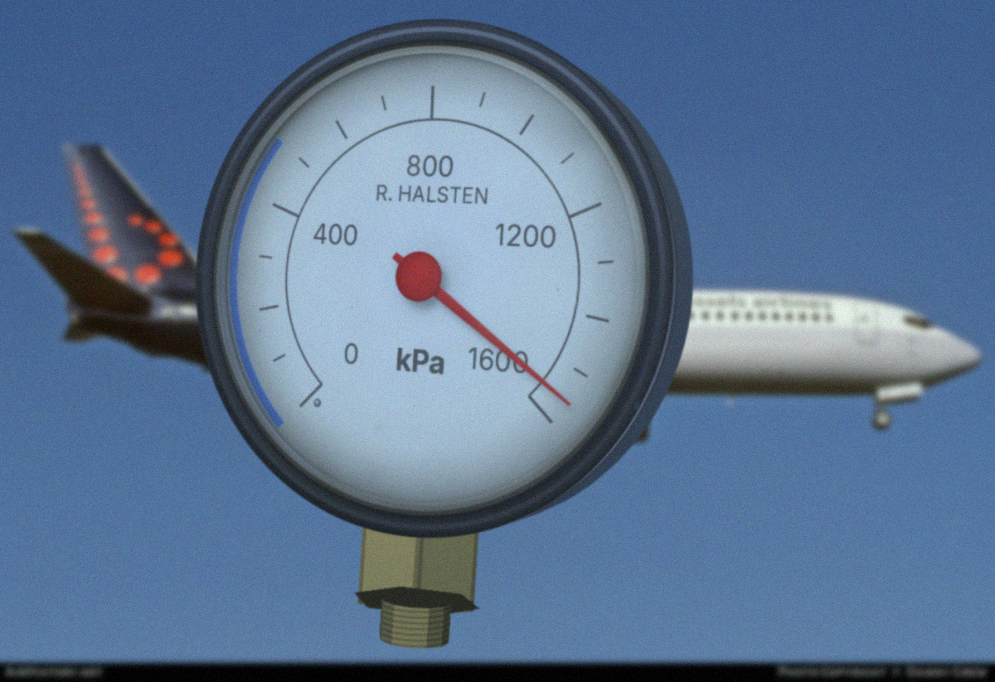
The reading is 1550kPa
